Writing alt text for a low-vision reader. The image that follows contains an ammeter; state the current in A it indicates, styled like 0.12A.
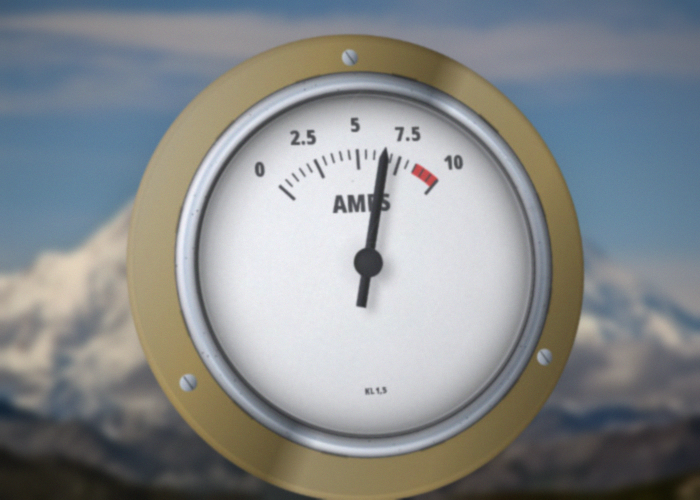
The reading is 6.5A
